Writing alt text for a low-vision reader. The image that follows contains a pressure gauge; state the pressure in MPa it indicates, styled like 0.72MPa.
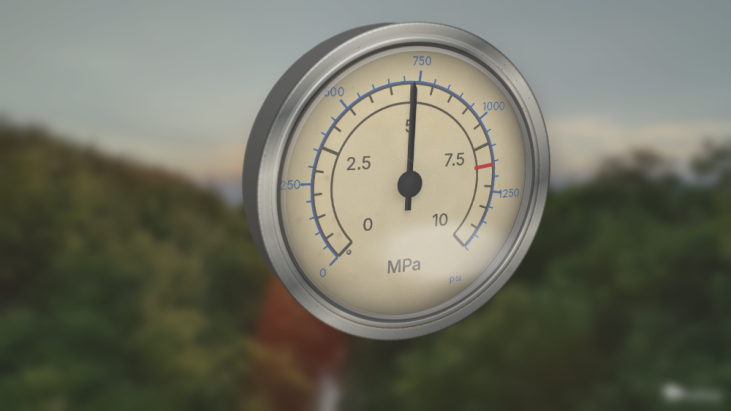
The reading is 5MPa
